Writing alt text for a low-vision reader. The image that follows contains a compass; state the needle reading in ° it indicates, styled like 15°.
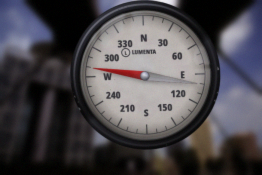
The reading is 280°
